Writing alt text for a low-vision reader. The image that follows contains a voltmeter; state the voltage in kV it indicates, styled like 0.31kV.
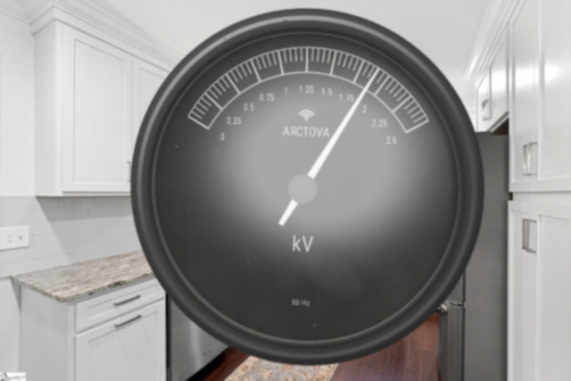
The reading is 1.9kV
